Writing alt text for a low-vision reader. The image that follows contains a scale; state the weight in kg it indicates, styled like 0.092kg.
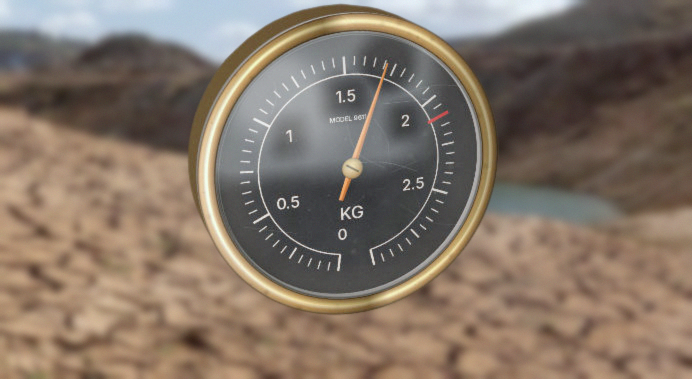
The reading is 1.7kg
